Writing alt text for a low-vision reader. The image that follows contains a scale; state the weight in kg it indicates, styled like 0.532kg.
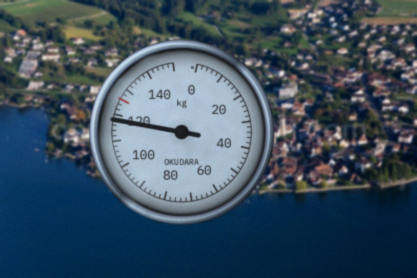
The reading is 118kg
